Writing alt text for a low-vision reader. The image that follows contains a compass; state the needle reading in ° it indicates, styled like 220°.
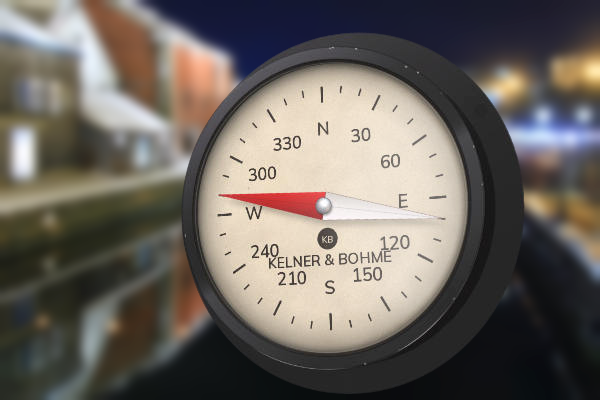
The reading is 280°
